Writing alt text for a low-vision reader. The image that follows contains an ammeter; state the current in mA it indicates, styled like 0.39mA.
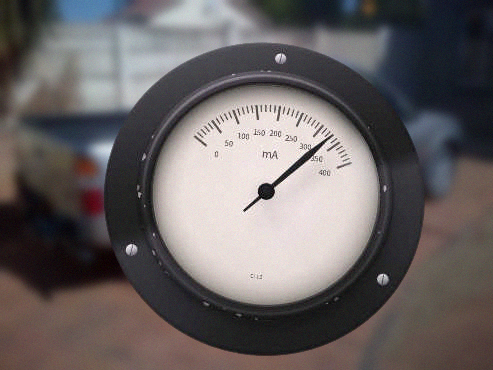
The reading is 330mA
